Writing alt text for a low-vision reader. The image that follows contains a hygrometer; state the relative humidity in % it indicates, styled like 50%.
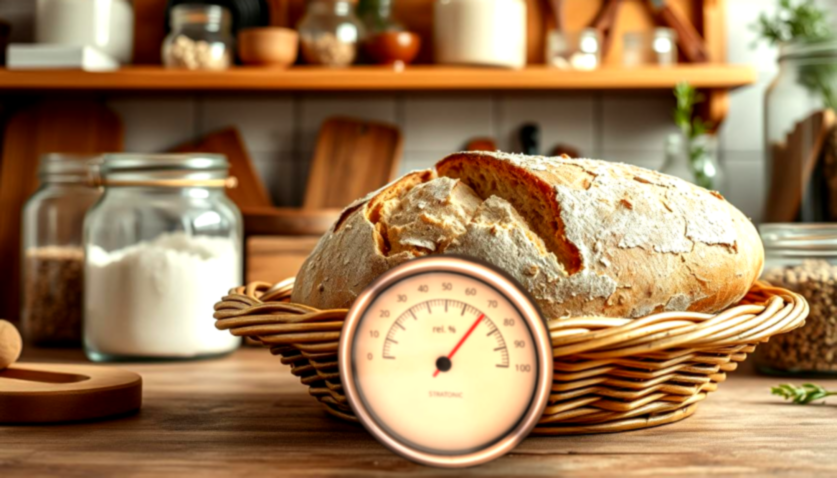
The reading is 70%
